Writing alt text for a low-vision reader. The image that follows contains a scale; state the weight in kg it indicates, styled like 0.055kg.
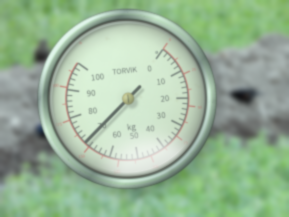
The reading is 70kg
